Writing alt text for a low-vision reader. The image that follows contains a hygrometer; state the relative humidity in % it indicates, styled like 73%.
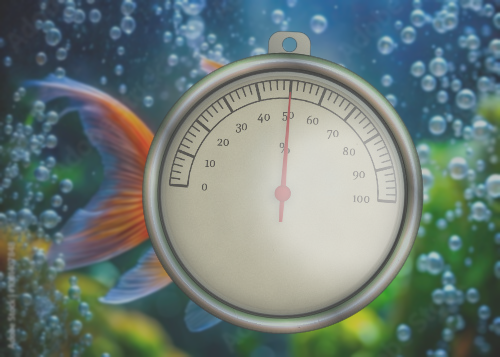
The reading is 50%
